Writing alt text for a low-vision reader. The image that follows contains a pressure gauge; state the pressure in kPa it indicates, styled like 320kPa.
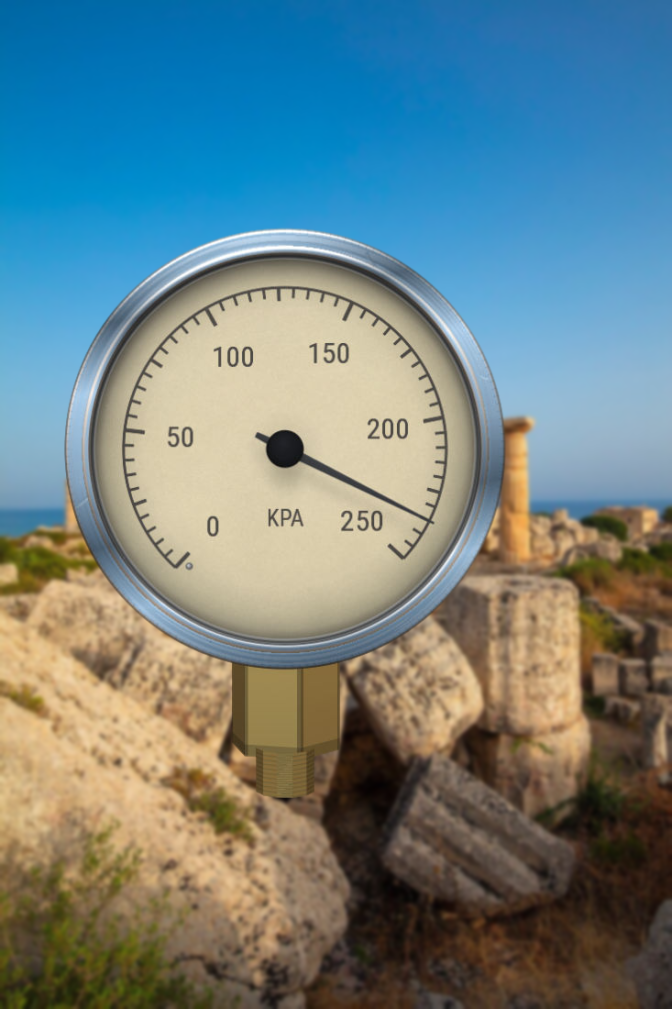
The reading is 235kPa
